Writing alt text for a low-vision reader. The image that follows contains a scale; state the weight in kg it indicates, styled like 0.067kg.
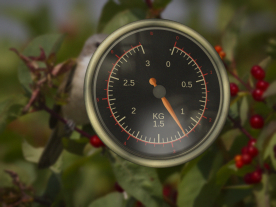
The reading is 1.2kg
